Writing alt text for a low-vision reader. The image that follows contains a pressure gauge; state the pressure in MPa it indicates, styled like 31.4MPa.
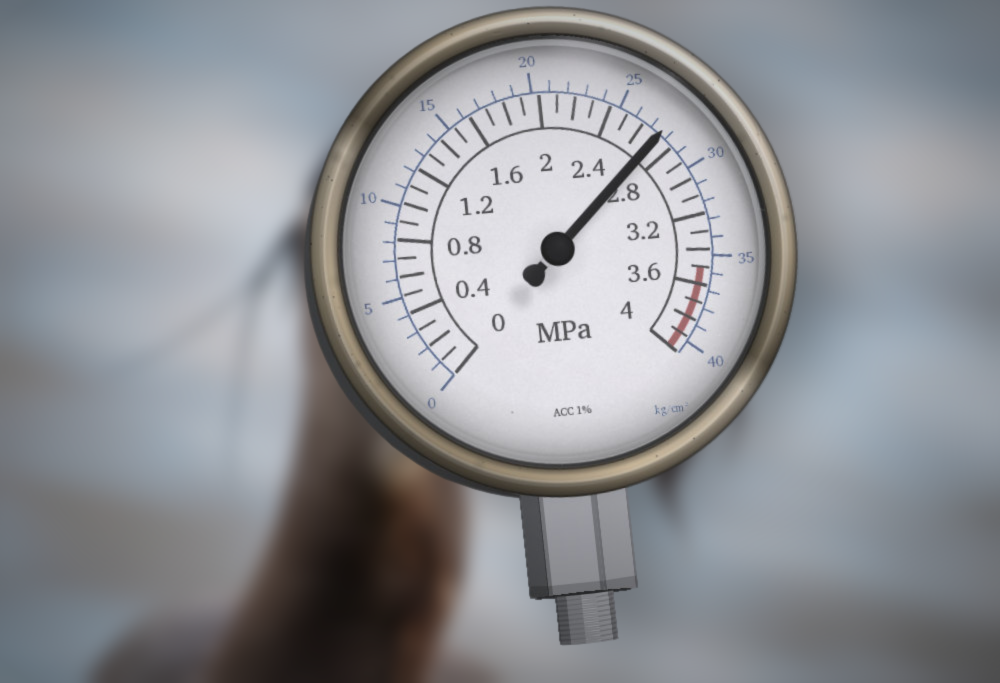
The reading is 2.7MPa
